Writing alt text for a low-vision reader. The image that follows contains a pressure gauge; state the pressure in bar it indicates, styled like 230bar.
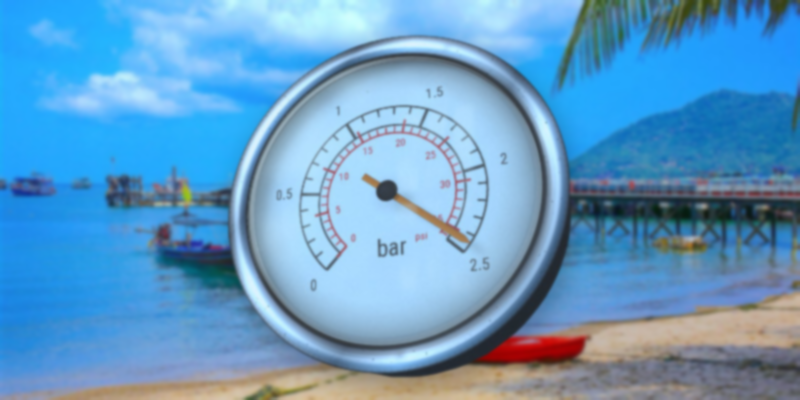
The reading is 2.45bar
